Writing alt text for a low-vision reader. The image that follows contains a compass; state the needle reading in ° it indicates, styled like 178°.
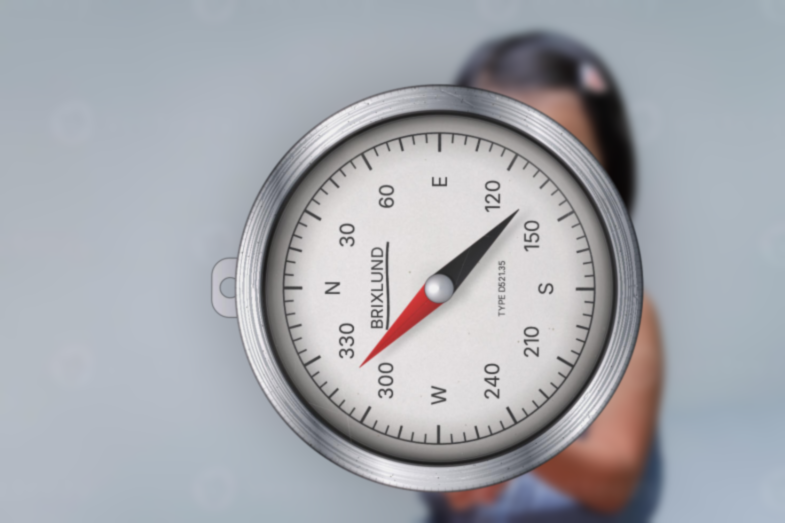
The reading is 315°
